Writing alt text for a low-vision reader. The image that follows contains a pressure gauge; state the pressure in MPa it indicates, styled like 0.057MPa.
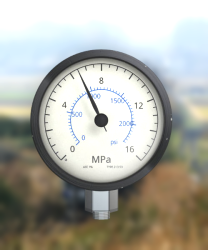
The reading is 6.5MPa
